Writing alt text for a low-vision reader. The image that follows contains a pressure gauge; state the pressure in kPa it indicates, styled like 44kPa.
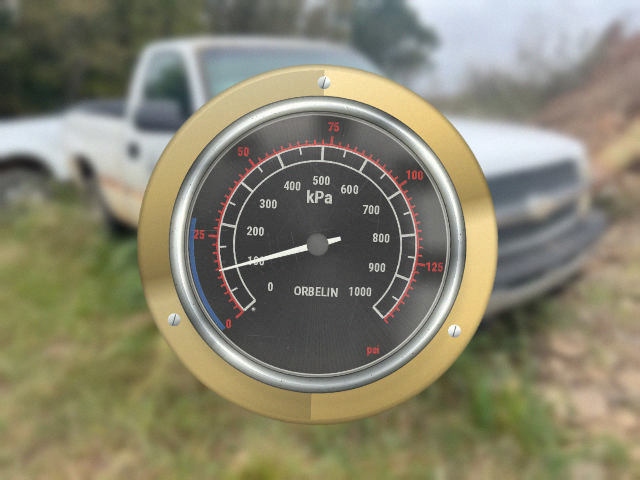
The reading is 100kPa
